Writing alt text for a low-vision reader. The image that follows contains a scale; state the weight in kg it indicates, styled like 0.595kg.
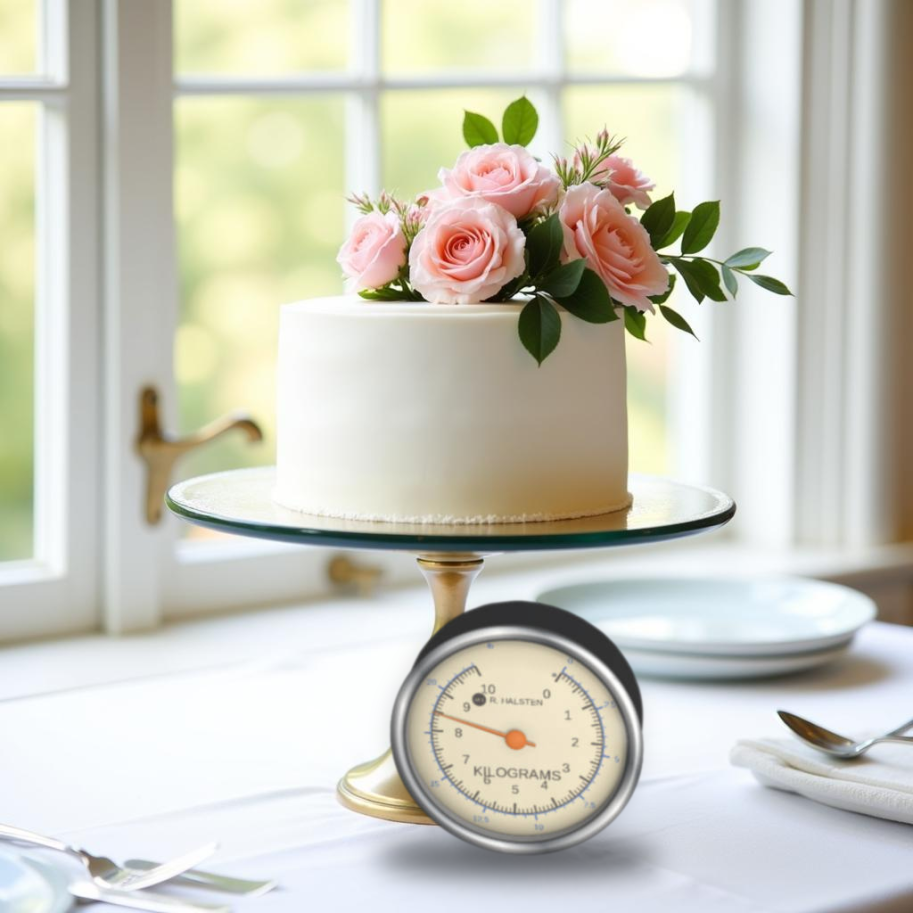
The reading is 8.5kg
